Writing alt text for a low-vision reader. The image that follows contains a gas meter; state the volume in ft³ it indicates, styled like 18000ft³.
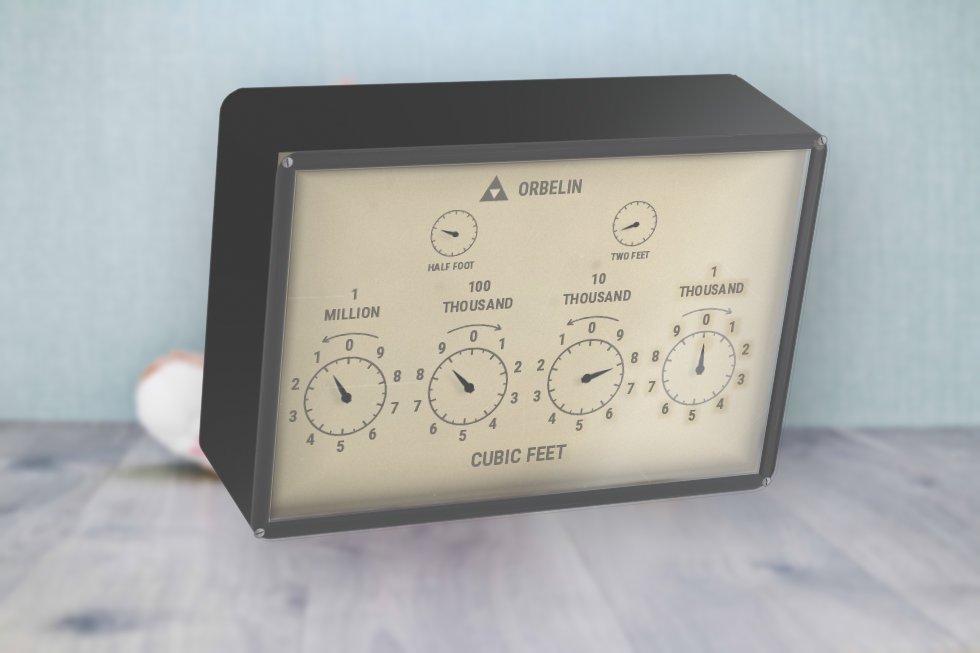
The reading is 88000ft³
